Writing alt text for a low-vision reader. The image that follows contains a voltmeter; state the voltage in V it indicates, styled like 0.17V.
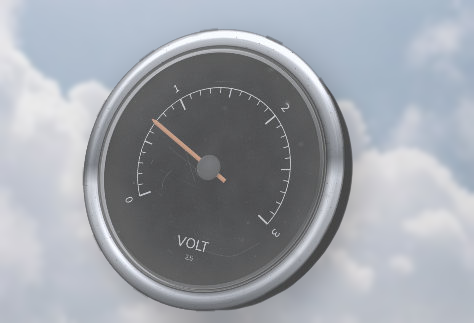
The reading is 0.7V
